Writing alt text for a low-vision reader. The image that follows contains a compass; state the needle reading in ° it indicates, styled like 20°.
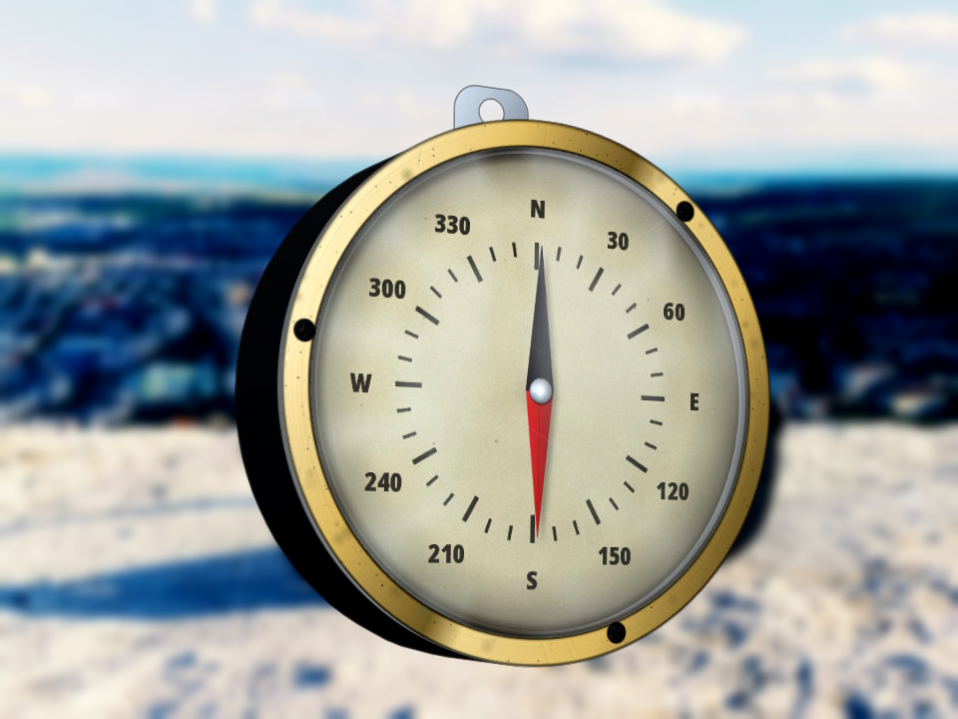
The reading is 180°
